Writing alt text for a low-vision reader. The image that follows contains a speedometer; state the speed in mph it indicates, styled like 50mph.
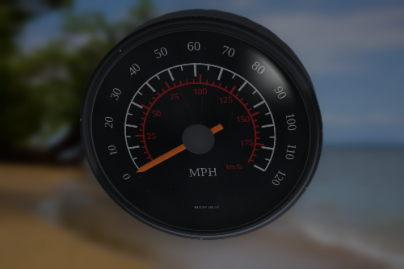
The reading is 0mph
